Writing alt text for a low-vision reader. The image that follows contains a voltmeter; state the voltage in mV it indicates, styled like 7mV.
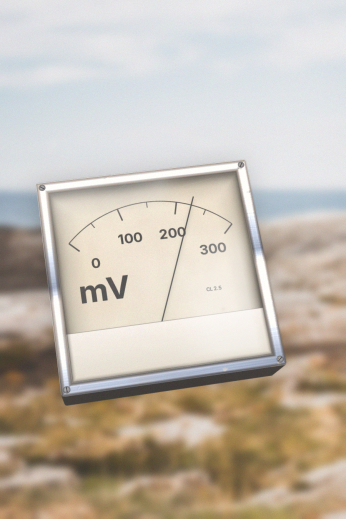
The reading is 225mV
